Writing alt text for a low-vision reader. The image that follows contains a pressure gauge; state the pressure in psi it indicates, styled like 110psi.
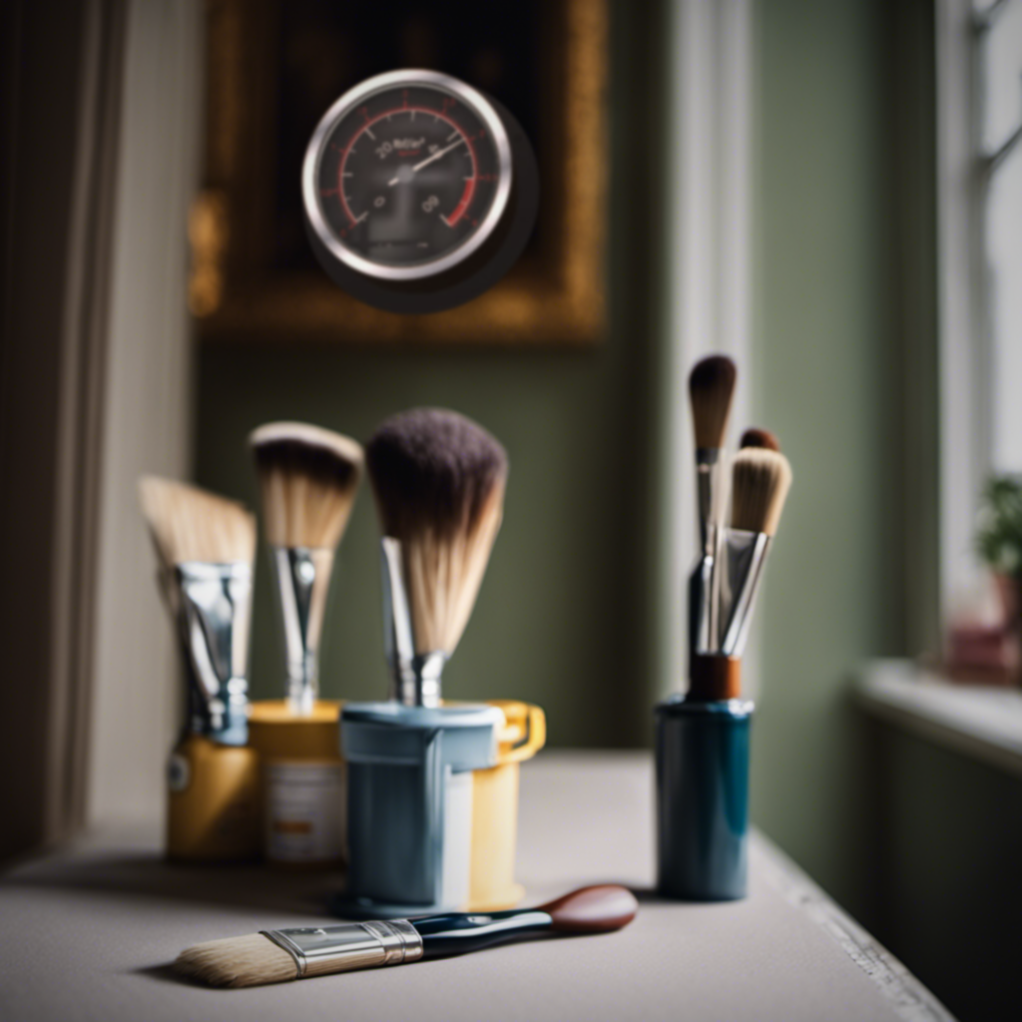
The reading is 42.5psi
